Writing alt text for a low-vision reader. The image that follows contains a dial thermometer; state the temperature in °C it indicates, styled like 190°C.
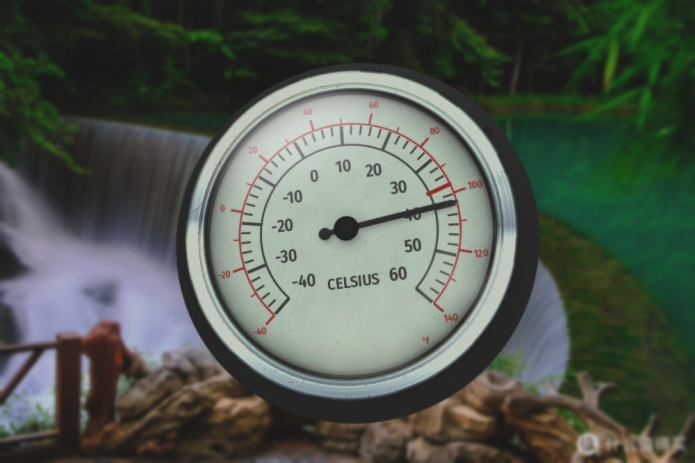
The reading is 40°C
